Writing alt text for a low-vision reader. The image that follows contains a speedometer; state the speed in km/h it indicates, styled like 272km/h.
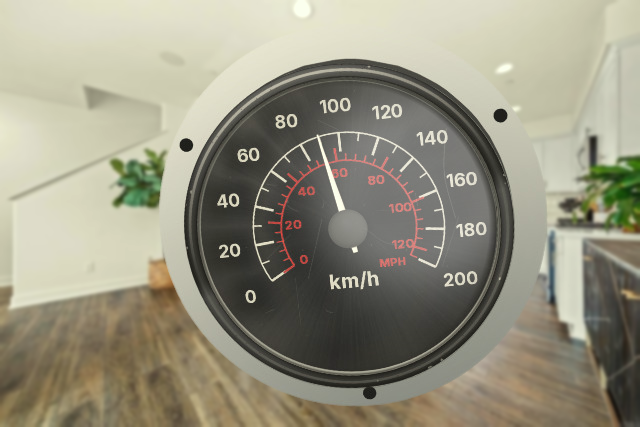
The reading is 90km/h
